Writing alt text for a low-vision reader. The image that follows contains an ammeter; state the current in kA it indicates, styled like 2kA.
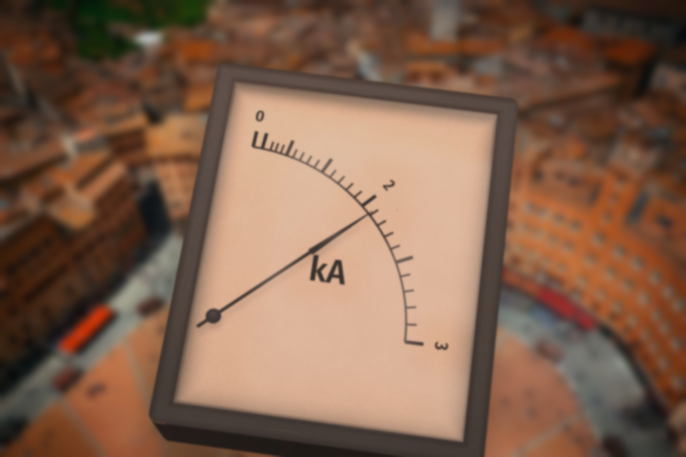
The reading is 2.1kA
